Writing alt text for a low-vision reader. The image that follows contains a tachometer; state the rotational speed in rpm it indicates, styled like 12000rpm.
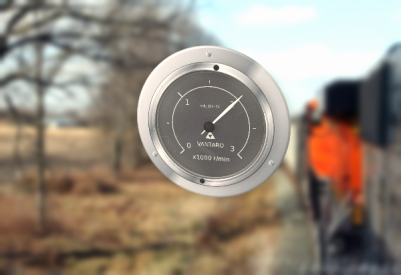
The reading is 2000rpm
